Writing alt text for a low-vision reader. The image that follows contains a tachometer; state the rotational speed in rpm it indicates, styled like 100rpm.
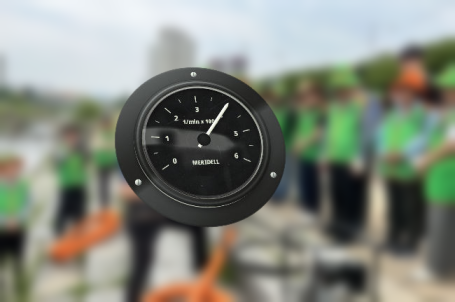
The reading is 4000rpm
